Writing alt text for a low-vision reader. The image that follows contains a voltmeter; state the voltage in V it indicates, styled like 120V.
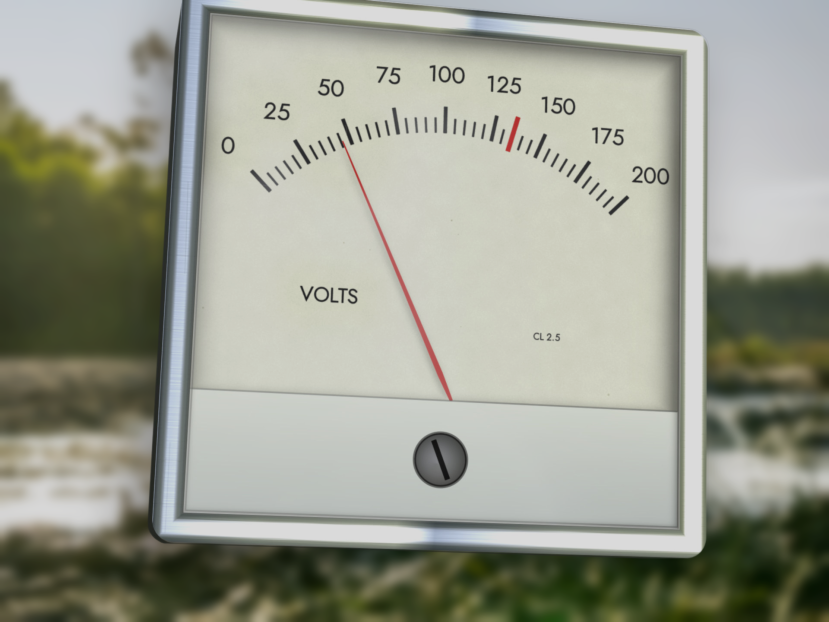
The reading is 45V
